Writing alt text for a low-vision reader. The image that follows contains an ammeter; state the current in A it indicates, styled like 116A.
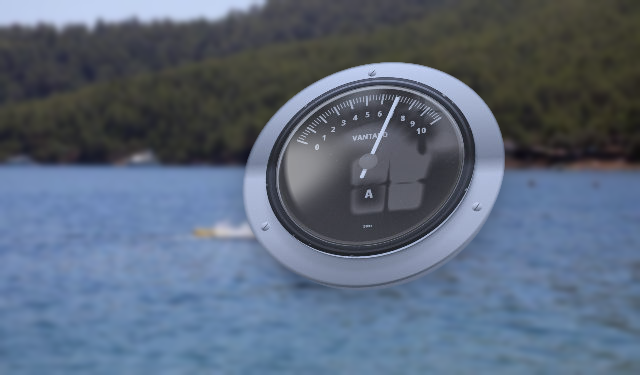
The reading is 7A
